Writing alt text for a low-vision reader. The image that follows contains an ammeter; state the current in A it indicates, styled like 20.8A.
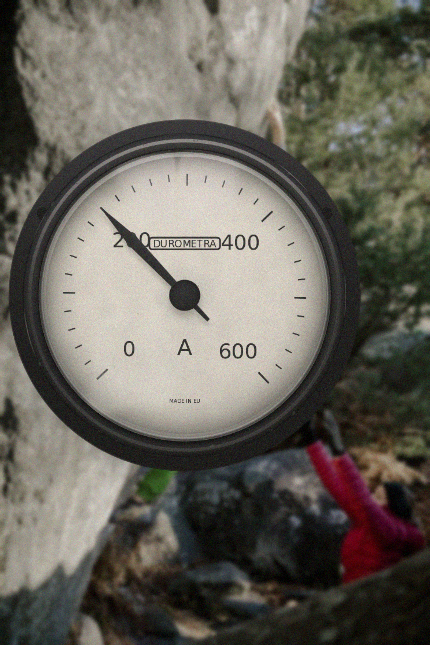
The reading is 200A
